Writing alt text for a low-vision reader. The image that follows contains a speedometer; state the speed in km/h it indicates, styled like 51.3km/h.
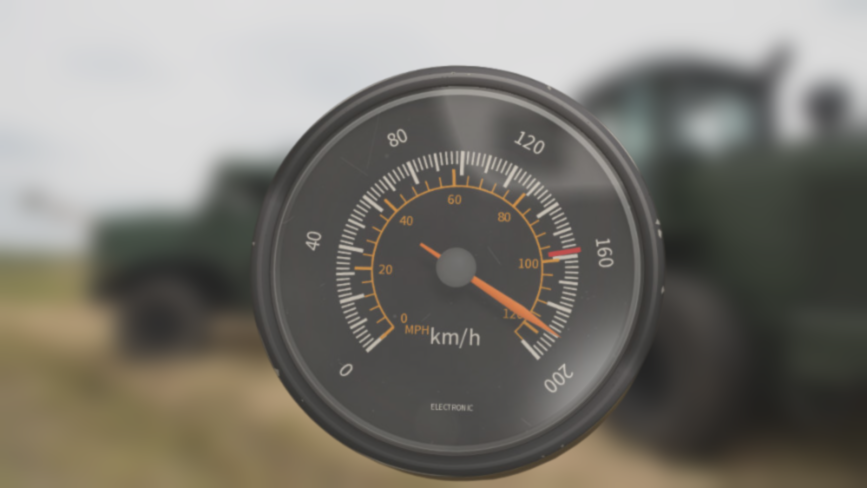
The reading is 190km/h
